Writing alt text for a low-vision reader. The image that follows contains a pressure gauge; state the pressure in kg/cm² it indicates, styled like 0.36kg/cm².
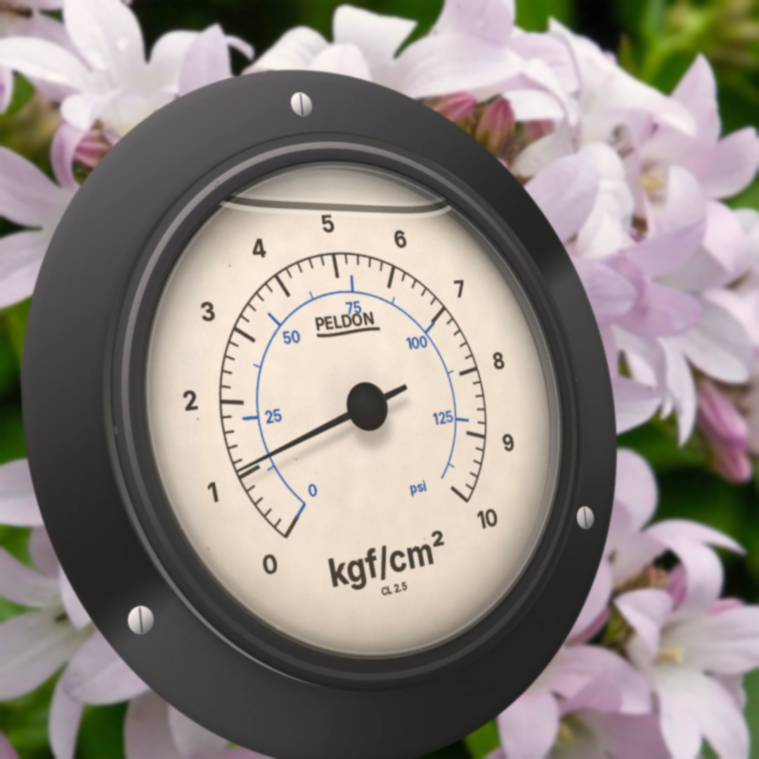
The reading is 1.1kg/cm²
